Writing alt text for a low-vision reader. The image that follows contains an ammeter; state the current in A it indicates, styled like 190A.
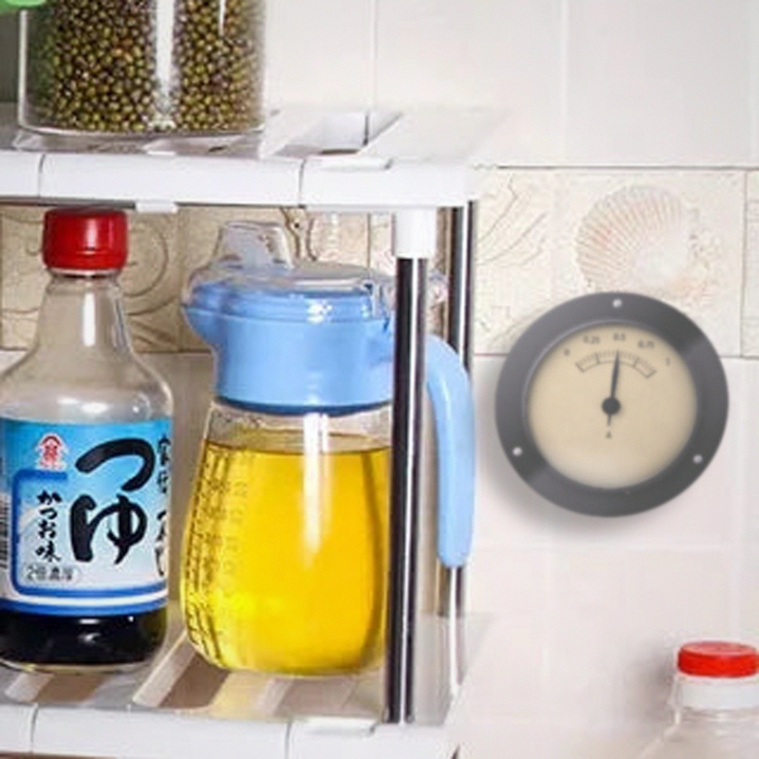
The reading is 0.5A
